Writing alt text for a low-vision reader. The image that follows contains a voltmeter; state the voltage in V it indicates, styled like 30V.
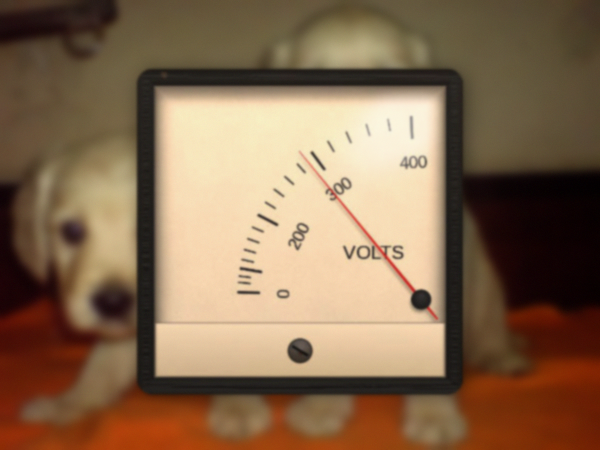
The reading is 290V
